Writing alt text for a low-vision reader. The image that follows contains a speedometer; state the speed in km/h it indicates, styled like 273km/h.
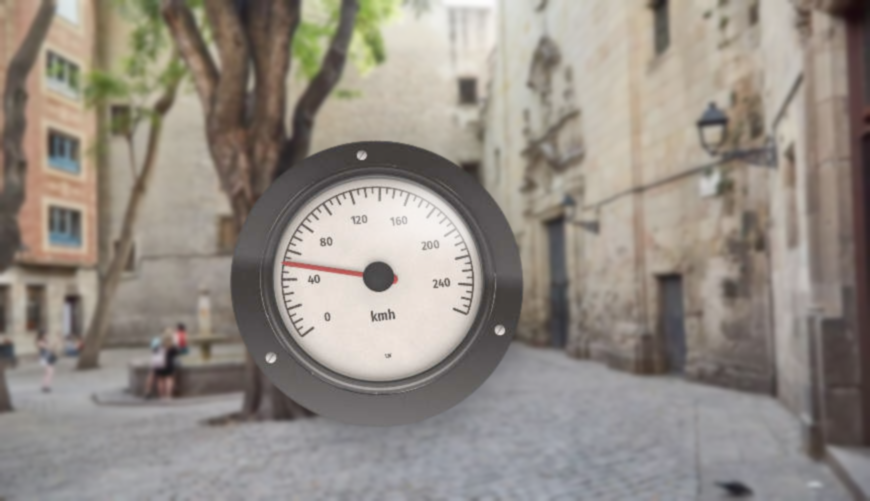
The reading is 50km/h
